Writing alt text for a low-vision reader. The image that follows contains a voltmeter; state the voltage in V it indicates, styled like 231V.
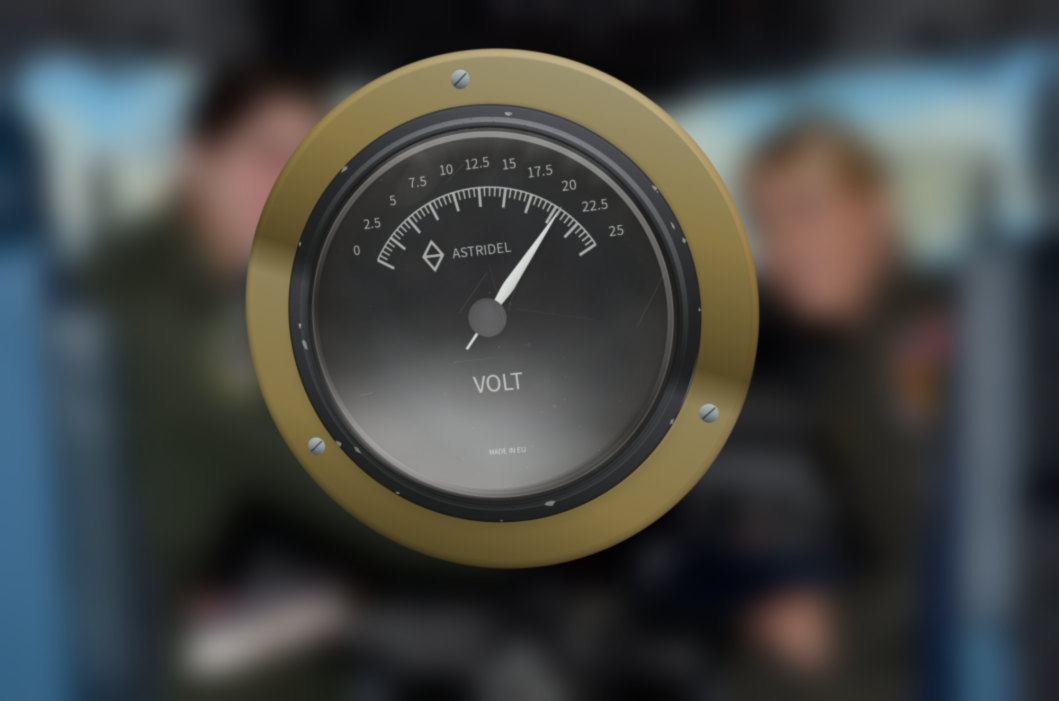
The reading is 20.5V
